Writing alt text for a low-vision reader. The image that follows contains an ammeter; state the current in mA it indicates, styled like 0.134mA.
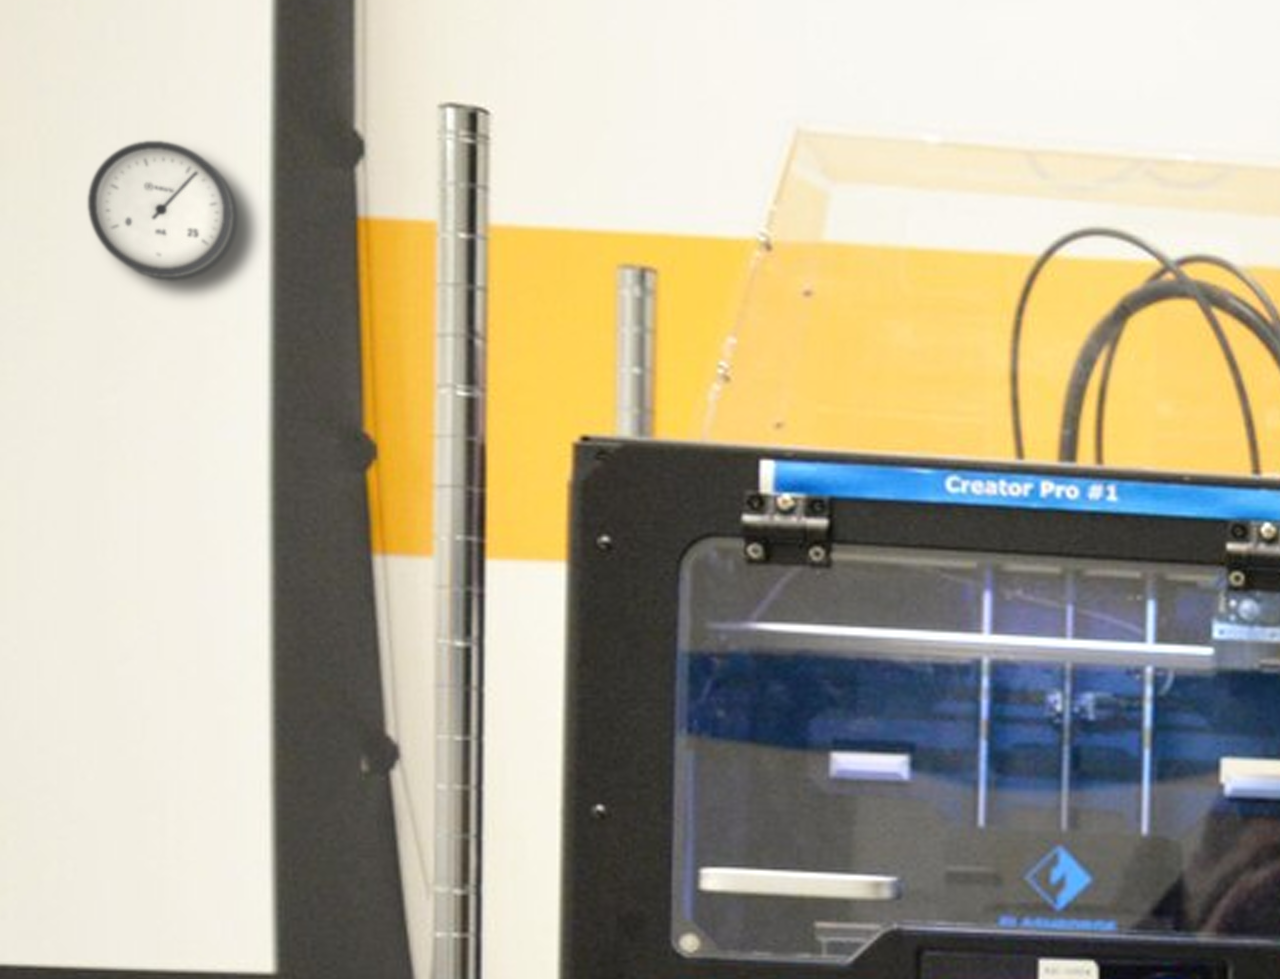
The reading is 16mA
